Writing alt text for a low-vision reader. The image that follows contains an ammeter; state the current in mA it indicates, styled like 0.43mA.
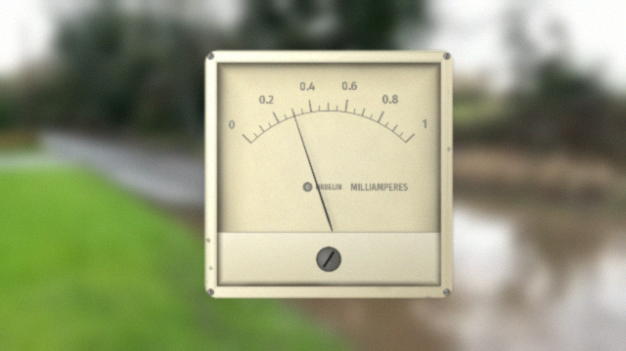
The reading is 0.3mA
